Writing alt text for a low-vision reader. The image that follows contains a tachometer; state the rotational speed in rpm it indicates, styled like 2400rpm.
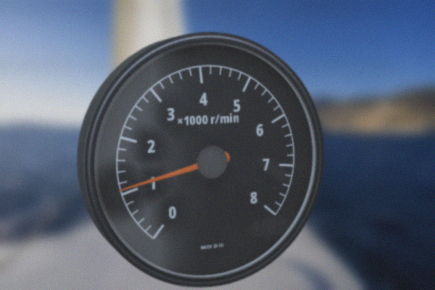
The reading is 1100rpm
